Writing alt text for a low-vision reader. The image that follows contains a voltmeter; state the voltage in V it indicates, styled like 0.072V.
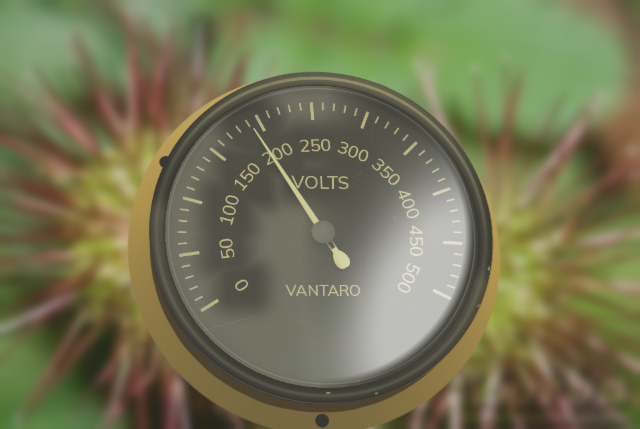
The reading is 190V
